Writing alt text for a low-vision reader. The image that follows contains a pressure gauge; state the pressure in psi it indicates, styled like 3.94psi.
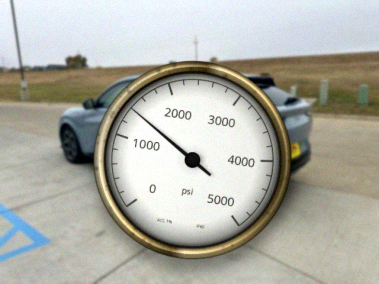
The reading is 1400psi
